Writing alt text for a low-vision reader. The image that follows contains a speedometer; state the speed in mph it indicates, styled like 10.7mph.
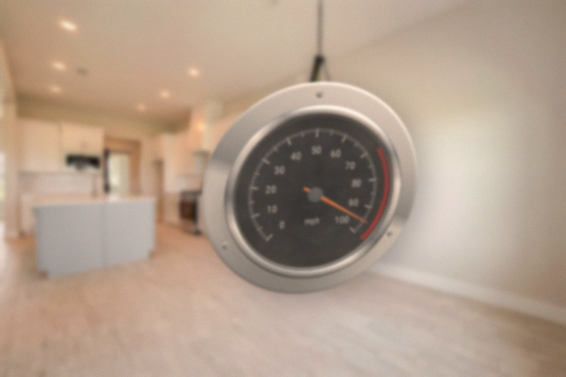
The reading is 95mph
